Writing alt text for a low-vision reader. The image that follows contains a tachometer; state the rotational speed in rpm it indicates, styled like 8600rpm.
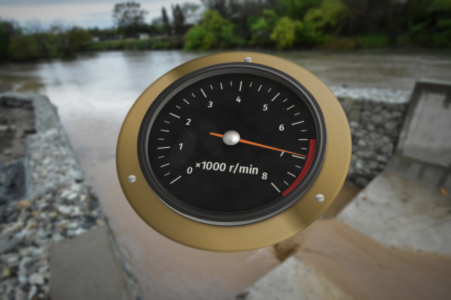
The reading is 7000rpm
